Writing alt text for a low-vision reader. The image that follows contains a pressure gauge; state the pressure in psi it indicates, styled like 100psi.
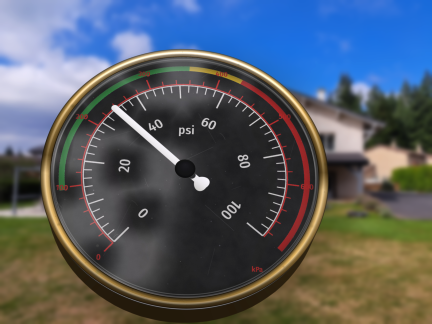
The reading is 34psi
